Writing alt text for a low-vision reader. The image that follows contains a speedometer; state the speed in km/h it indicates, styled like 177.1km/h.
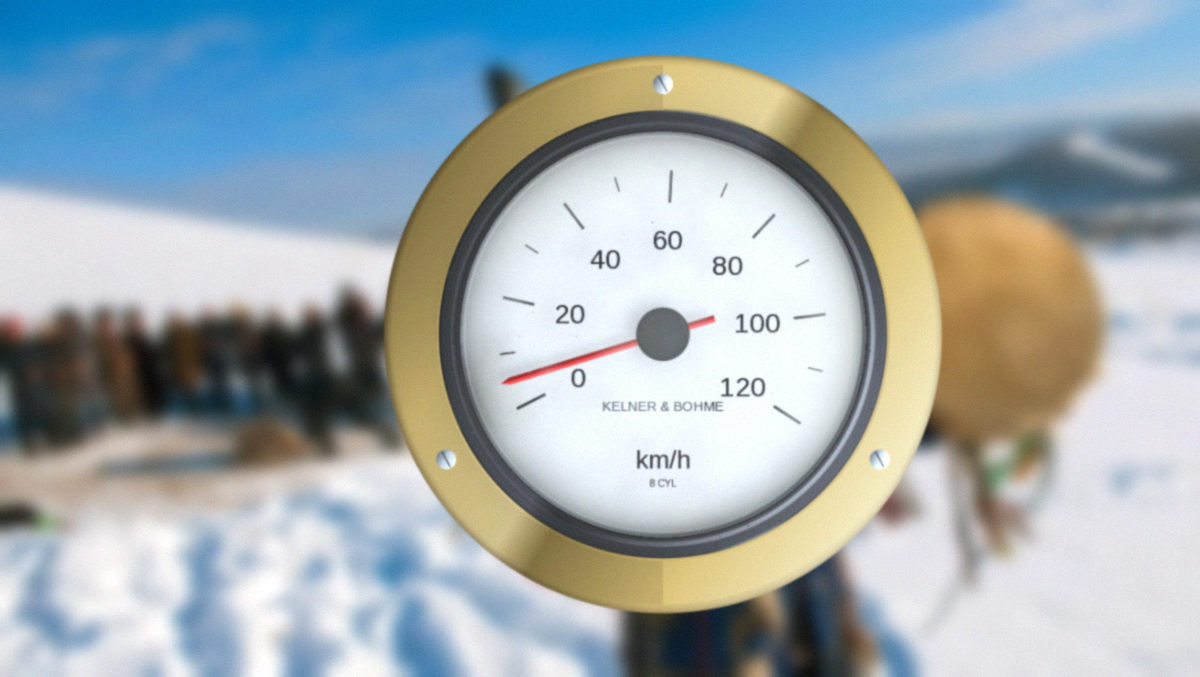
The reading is 5km/h
